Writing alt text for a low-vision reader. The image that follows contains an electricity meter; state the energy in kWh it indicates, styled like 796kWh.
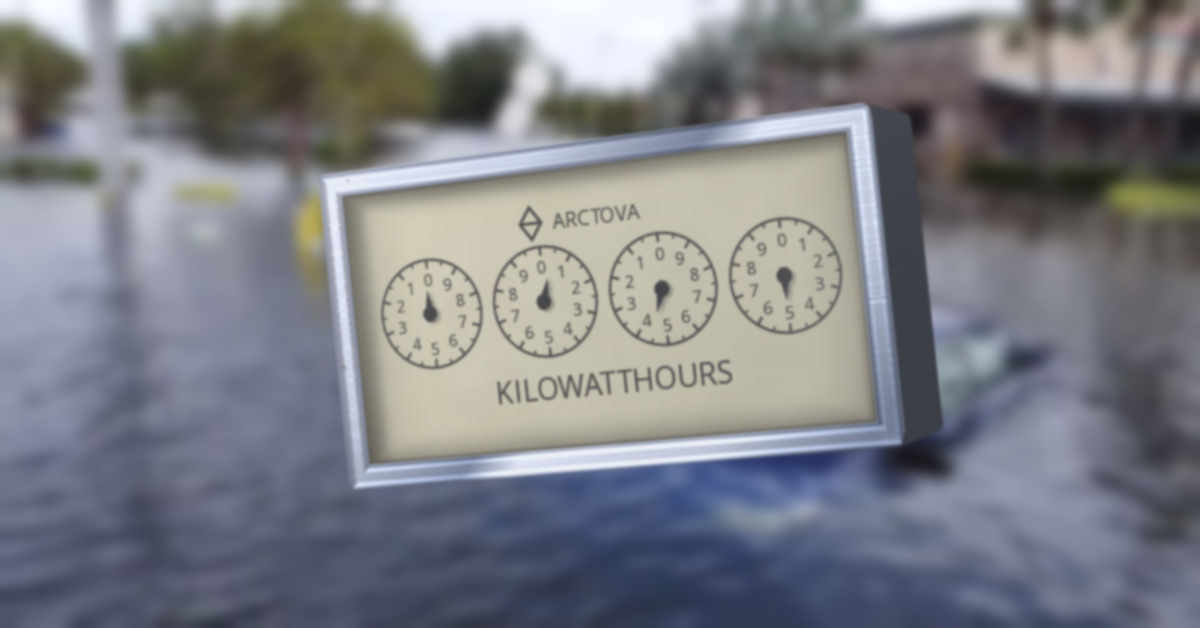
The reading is 45kWh
